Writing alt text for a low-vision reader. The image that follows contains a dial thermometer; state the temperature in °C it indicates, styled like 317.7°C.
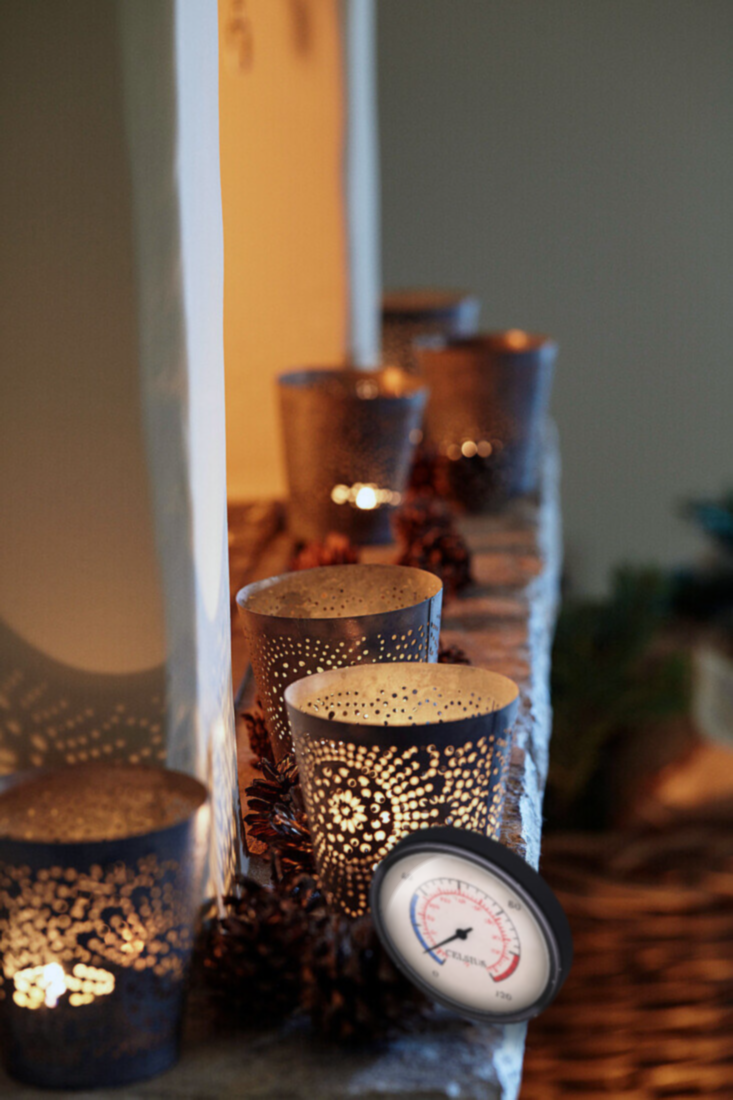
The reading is 8°C
